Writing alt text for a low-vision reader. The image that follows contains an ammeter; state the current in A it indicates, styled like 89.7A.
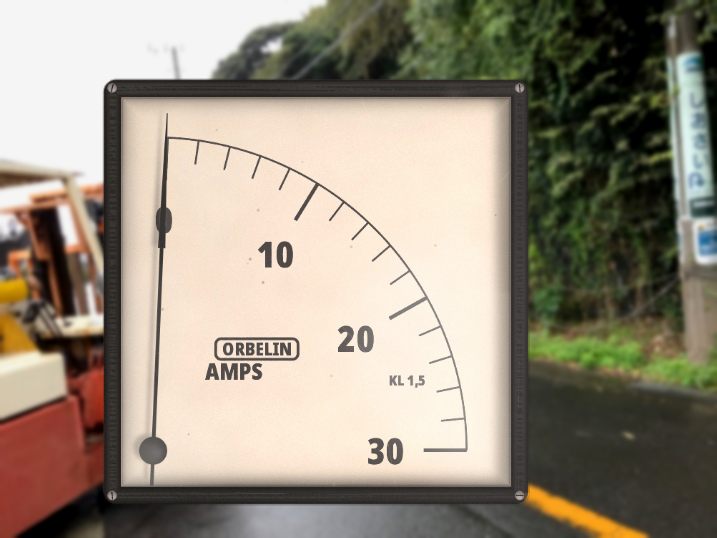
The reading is 0A
